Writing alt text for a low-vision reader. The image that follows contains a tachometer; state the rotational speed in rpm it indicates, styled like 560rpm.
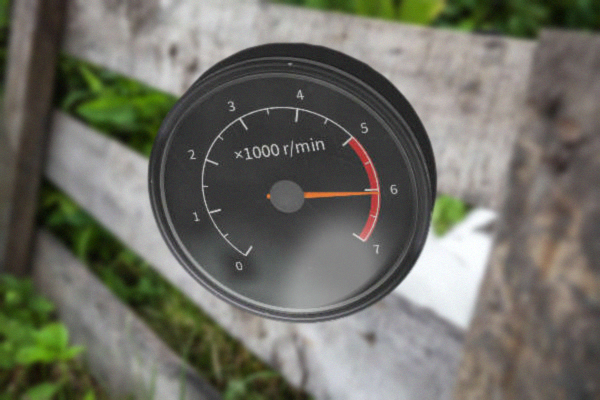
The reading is 6000rpm
